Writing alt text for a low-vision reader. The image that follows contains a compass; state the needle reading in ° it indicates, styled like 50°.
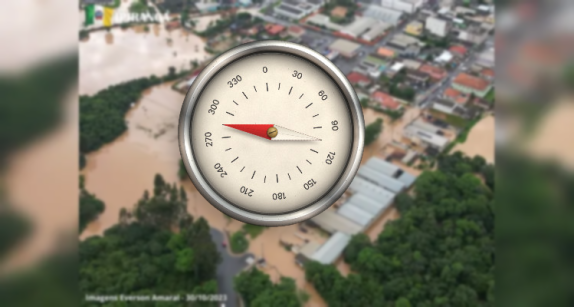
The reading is 285°
